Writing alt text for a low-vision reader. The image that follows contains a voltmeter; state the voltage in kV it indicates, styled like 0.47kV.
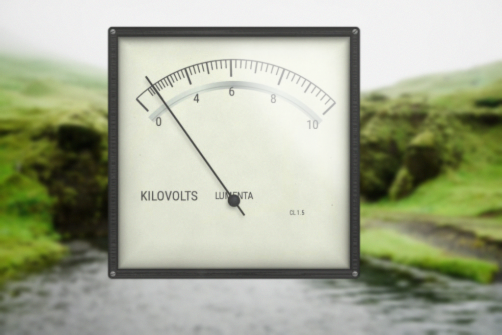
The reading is 2kV
